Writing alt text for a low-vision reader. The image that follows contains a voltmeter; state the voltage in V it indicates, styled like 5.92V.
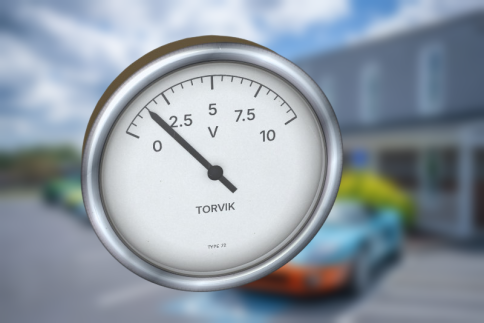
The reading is 1.5V
